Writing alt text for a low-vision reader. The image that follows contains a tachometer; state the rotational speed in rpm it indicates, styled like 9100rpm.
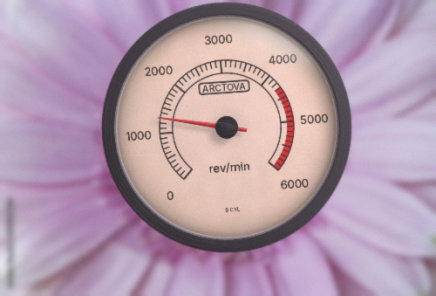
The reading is 1300rpm
